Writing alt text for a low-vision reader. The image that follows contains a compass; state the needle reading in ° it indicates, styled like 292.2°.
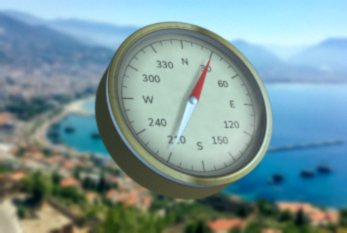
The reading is 30°
